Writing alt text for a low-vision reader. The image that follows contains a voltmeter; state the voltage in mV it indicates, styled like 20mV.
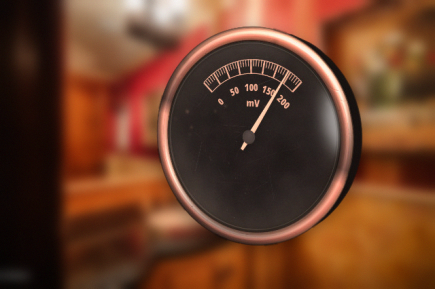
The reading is 175mV
